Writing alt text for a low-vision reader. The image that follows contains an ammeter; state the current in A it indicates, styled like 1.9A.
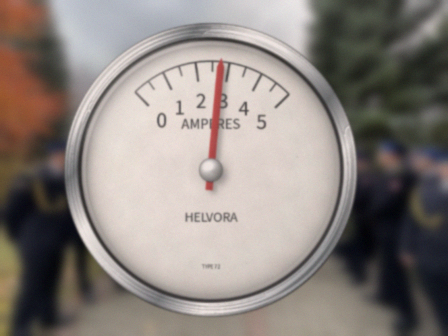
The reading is 2.75A
